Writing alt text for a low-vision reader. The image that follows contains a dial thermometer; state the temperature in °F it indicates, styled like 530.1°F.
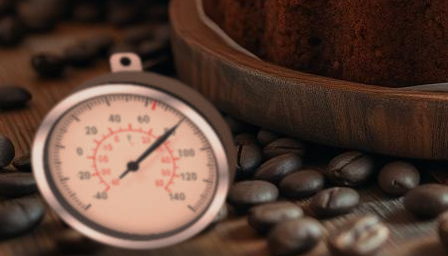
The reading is 80°F
